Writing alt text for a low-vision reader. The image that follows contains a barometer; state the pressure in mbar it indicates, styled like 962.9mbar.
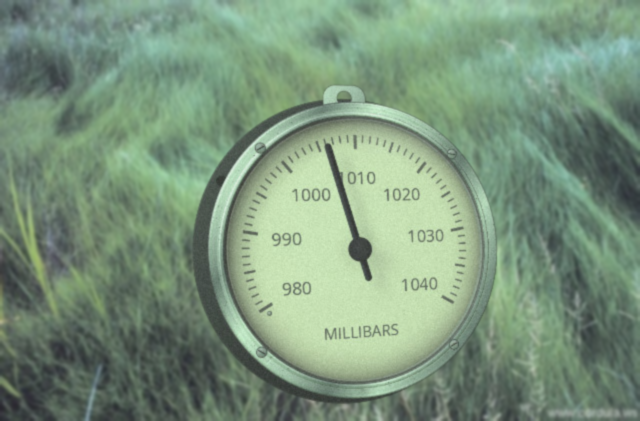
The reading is 1006mbar
